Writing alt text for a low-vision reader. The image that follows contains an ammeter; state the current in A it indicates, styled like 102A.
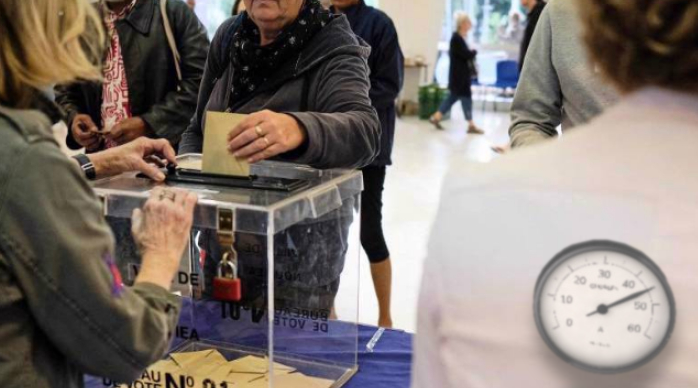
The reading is 45A
